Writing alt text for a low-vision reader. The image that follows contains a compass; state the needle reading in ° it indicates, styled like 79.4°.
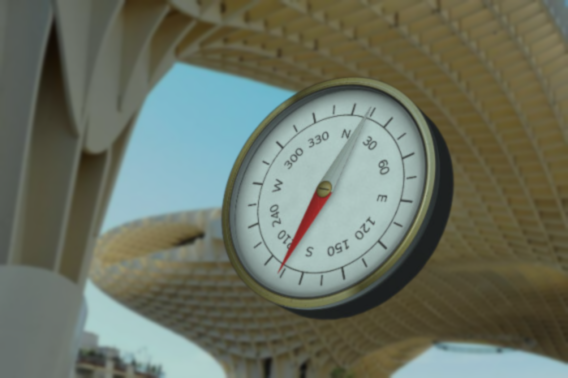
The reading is 195°
